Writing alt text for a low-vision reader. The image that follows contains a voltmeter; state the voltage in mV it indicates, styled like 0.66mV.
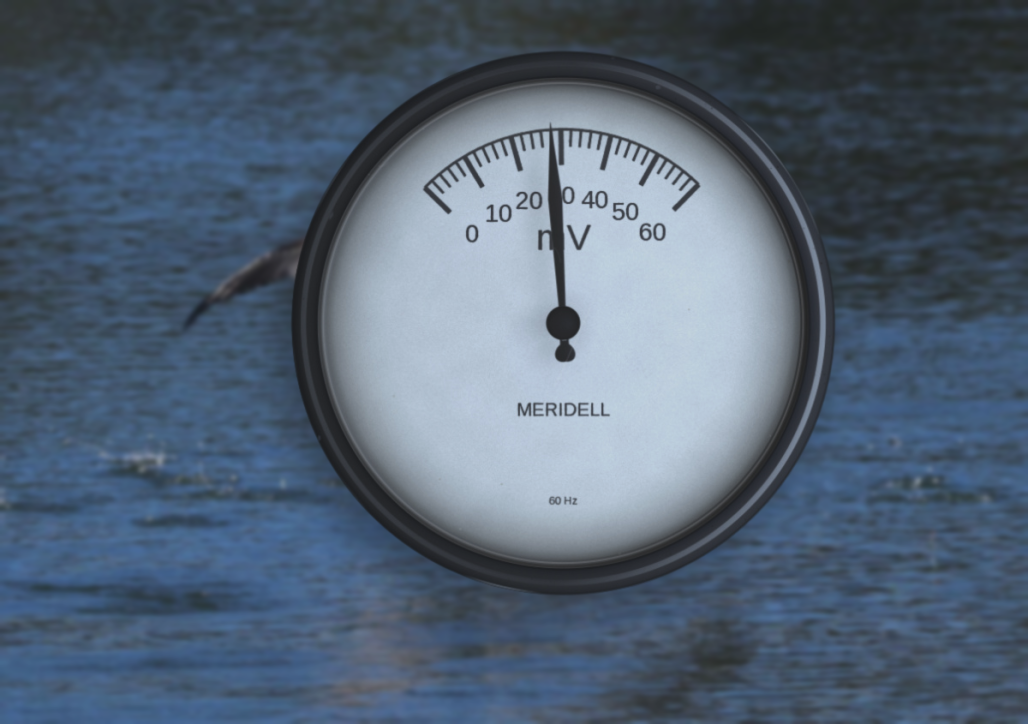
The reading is 28mV
